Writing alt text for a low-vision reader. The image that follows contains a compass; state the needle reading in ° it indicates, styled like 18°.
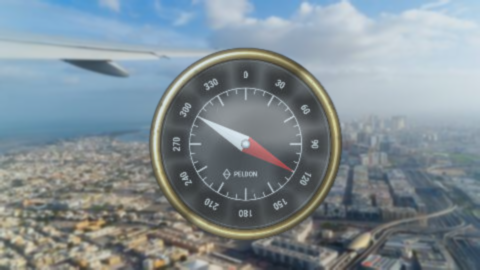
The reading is 120°
